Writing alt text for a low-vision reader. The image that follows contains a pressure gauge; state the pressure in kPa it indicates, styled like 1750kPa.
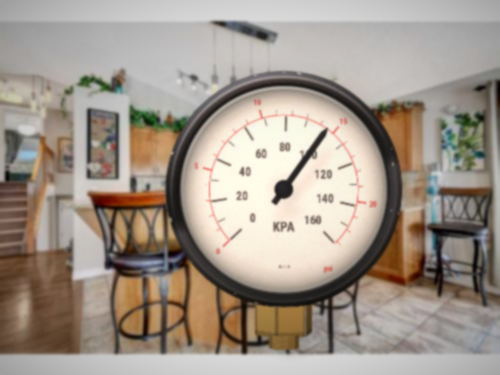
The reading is 100kPa
